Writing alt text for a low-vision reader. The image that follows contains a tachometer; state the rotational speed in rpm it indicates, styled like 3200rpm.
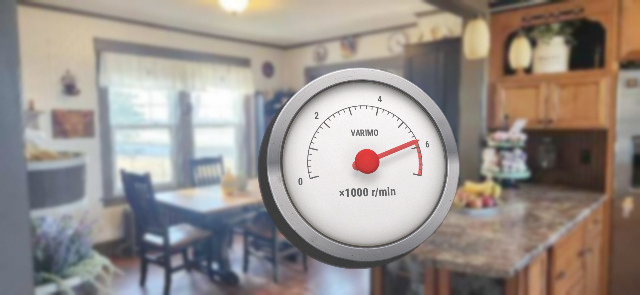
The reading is 5800rpm
